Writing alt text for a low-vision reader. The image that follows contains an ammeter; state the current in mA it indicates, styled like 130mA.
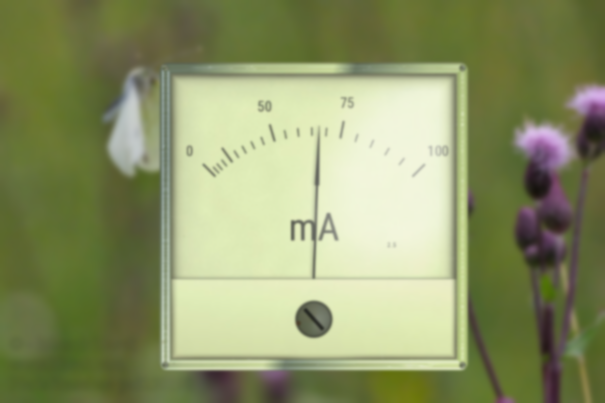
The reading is 67.5mA
